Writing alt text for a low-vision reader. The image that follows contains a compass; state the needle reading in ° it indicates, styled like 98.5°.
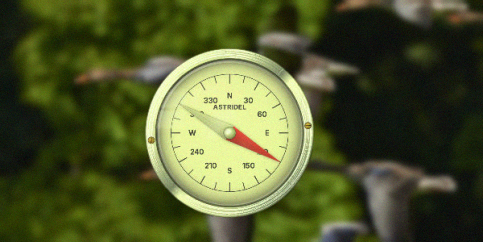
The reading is 120°
